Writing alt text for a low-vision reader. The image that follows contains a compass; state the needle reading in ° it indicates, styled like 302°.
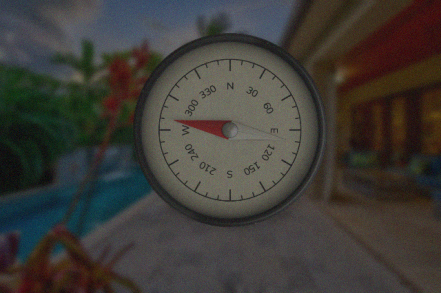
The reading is 280°
